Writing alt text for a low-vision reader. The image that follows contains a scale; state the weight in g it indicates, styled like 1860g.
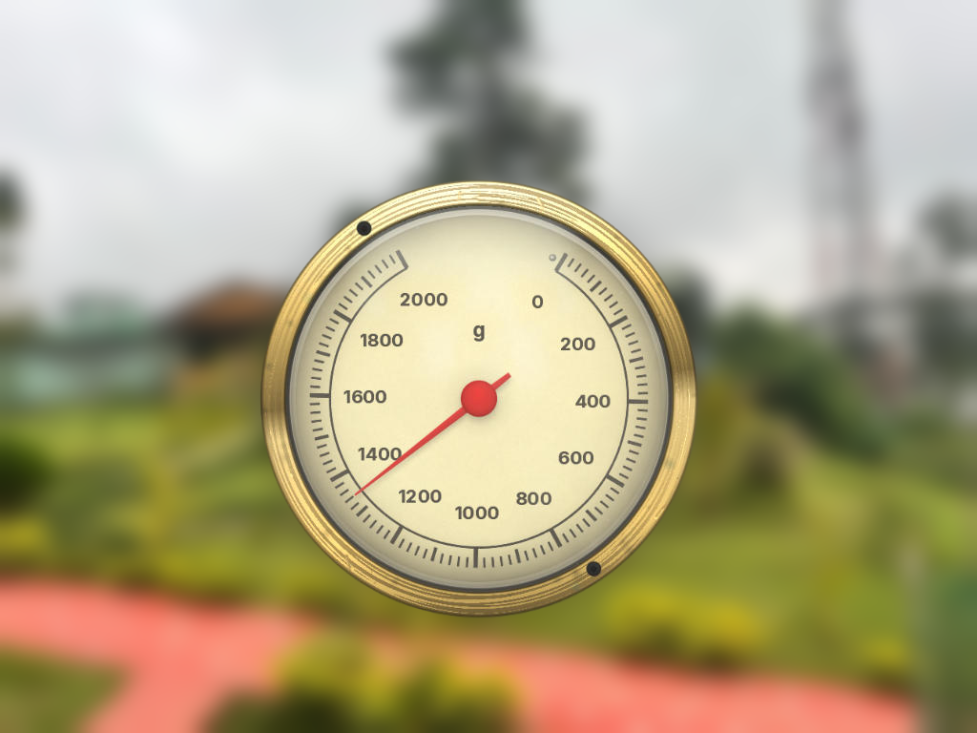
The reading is 1340g
